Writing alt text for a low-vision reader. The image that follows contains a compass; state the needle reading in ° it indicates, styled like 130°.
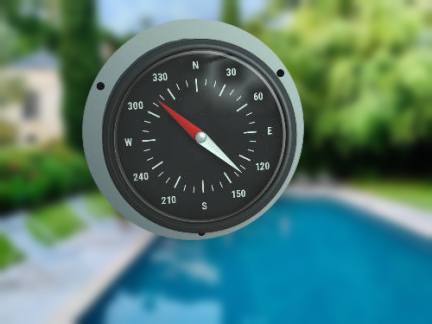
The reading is 315°
